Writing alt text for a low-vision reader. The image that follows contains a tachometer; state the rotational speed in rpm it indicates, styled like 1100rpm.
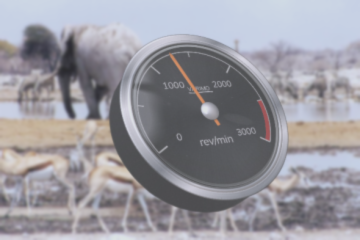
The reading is 1250rpm
